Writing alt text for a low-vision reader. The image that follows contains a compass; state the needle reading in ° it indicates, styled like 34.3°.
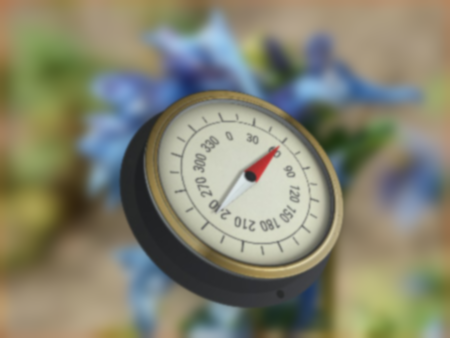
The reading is 60°
